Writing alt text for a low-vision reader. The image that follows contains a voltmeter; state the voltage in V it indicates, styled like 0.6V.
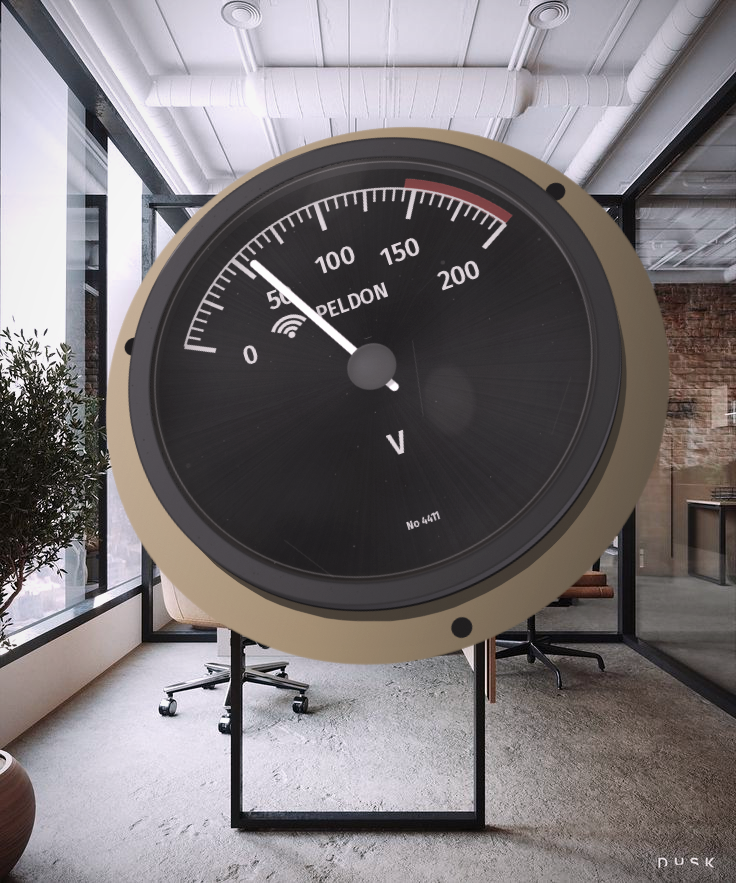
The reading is 55V
